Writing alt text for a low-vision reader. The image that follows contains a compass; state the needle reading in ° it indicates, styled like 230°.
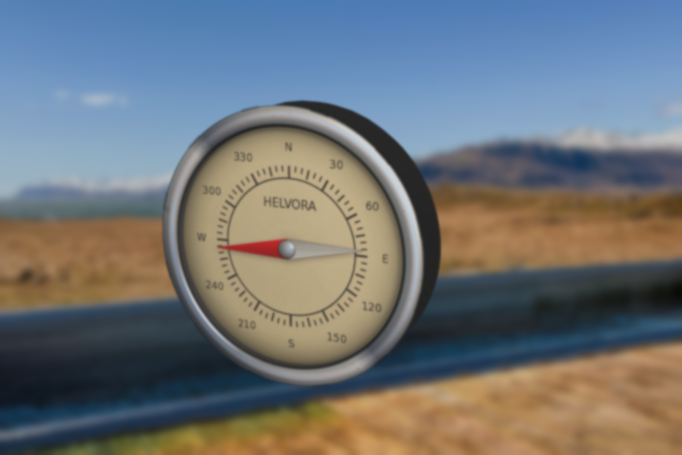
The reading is 265°
